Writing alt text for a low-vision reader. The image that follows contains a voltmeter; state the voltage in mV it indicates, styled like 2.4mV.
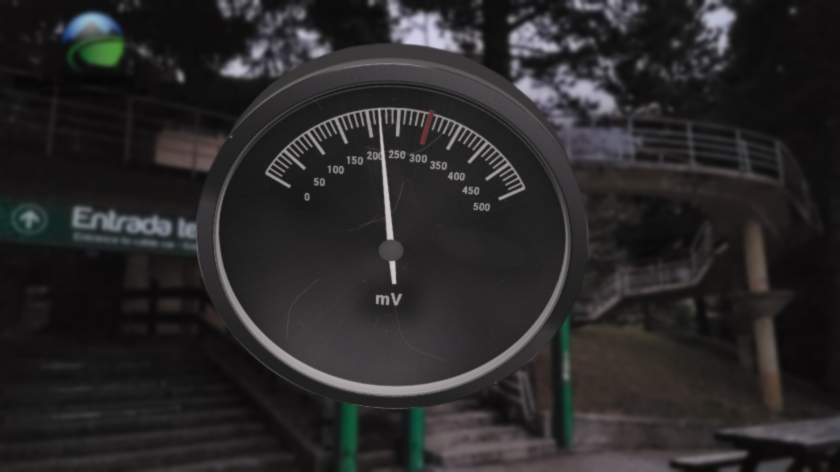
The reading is 220mV
